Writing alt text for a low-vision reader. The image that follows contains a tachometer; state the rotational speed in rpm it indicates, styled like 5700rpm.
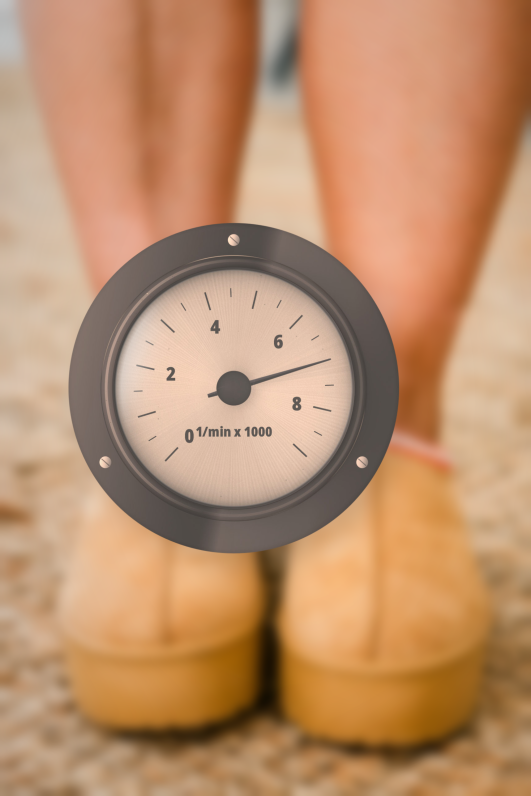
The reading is 7000rpm
